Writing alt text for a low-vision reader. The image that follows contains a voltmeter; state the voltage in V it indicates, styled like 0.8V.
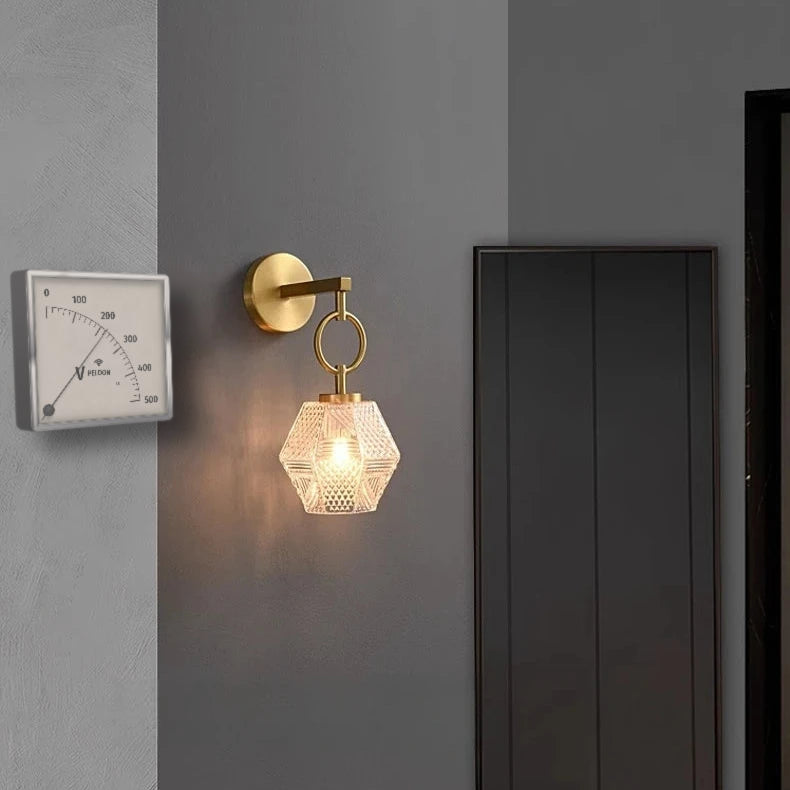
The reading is 220V
